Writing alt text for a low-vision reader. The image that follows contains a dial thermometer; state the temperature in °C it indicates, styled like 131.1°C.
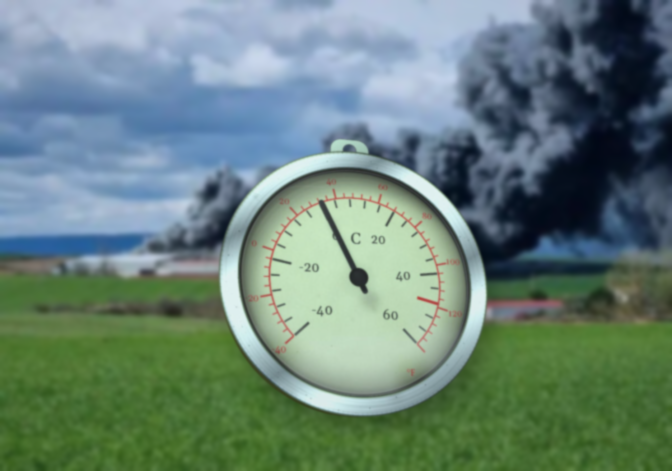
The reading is 0°C
